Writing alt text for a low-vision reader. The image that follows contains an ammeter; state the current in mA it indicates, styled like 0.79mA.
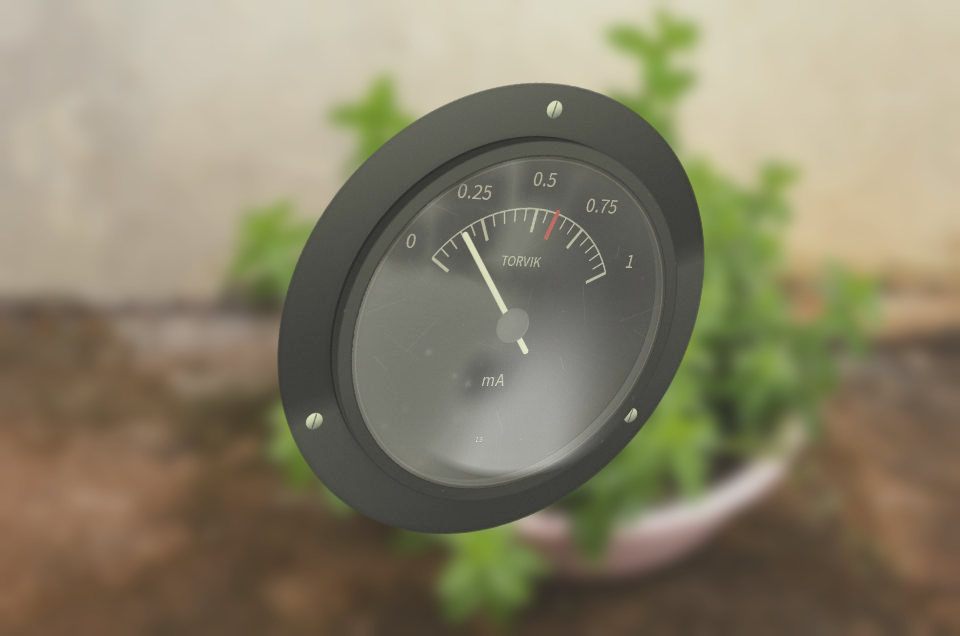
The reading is 0.15mA
